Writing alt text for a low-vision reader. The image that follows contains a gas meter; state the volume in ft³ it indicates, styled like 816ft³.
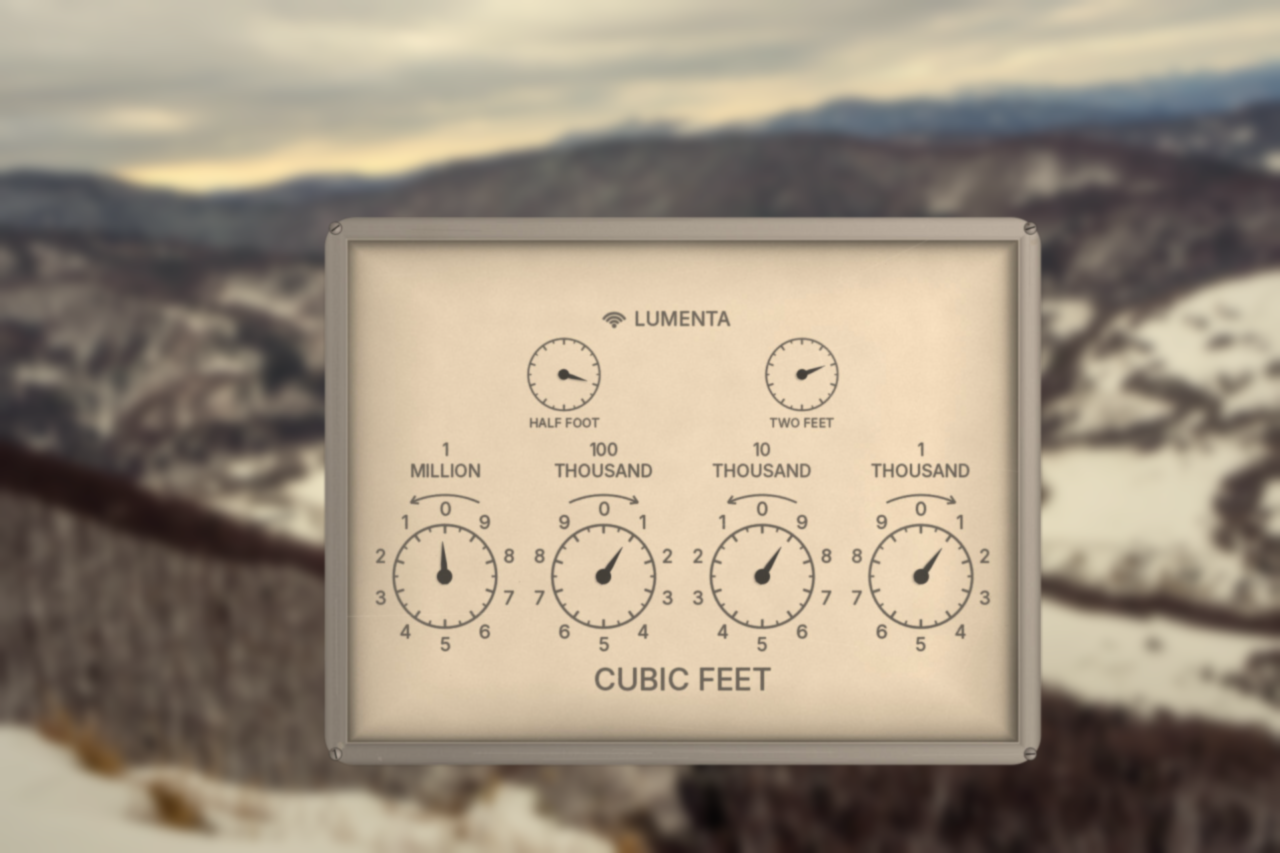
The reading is 9100ft³
